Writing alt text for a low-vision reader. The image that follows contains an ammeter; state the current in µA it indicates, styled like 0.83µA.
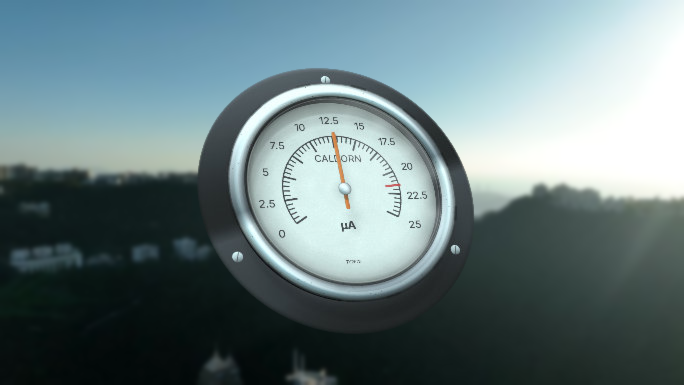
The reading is 12.5µA
